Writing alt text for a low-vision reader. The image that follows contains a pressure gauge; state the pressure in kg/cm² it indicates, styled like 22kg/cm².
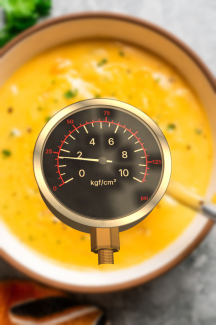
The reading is 1.5kg/cm²
